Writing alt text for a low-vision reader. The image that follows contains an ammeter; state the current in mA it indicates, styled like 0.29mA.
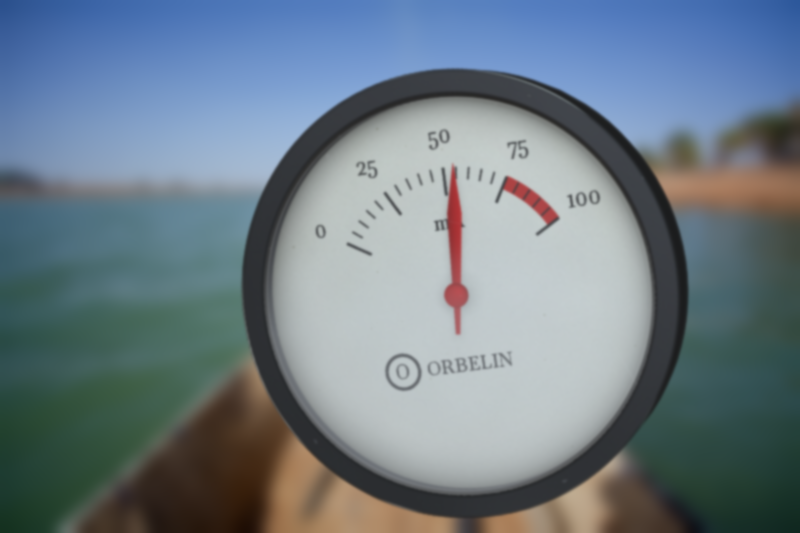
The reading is 55mA
